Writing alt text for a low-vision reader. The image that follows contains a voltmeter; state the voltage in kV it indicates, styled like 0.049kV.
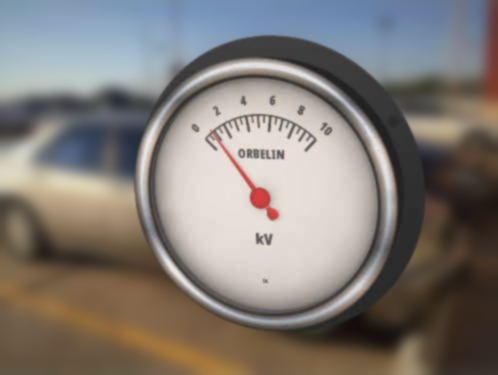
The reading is 1kV
